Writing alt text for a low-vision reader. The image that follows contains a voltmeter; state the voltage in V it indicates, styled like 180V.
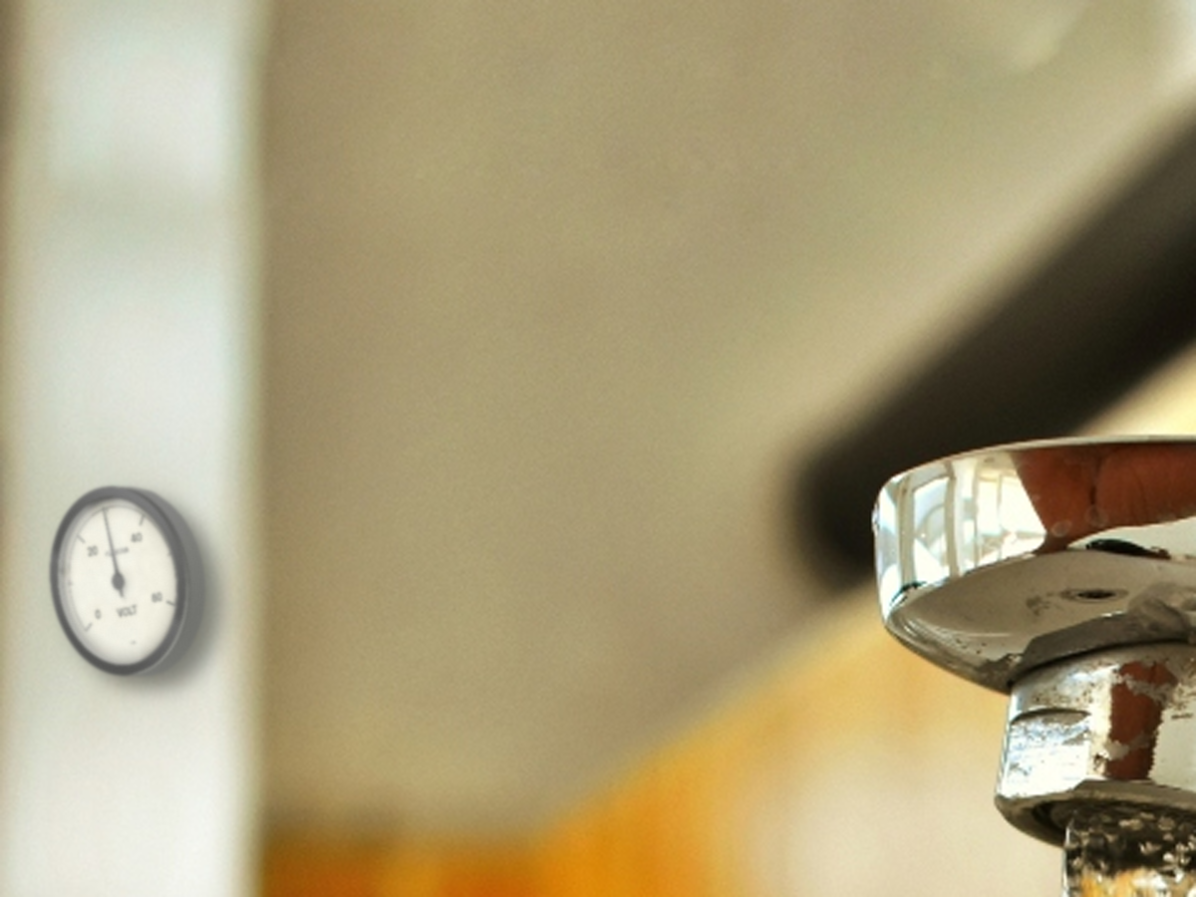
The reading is 30V
